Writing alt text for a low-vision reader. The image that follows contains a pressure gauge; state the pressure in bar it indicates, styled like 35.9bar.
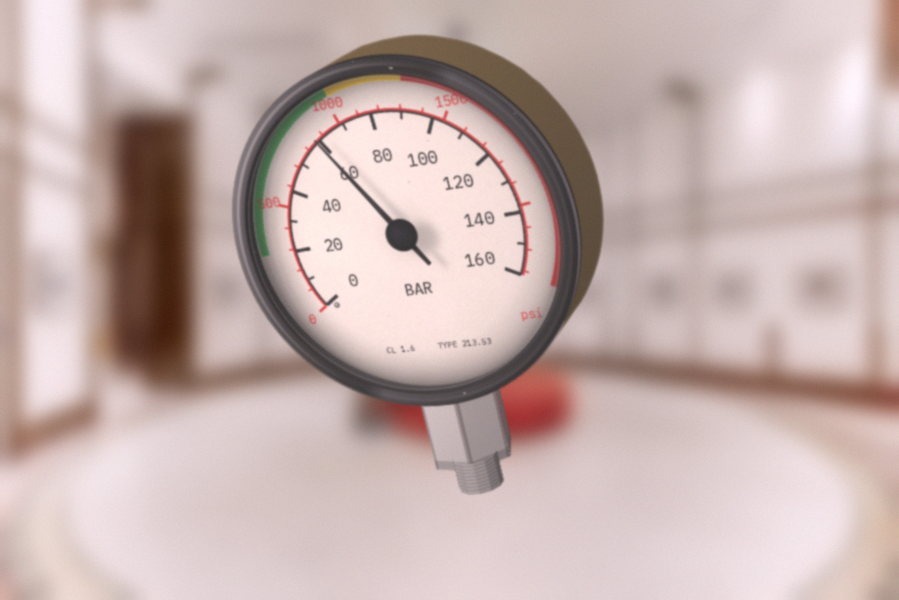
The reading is 60bar
